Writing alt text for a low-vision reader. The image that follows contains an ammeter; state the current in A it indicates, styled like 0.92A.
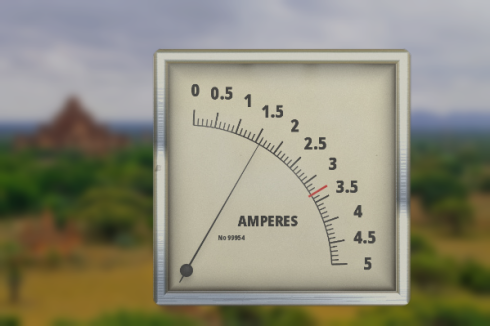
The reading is 1.6A
